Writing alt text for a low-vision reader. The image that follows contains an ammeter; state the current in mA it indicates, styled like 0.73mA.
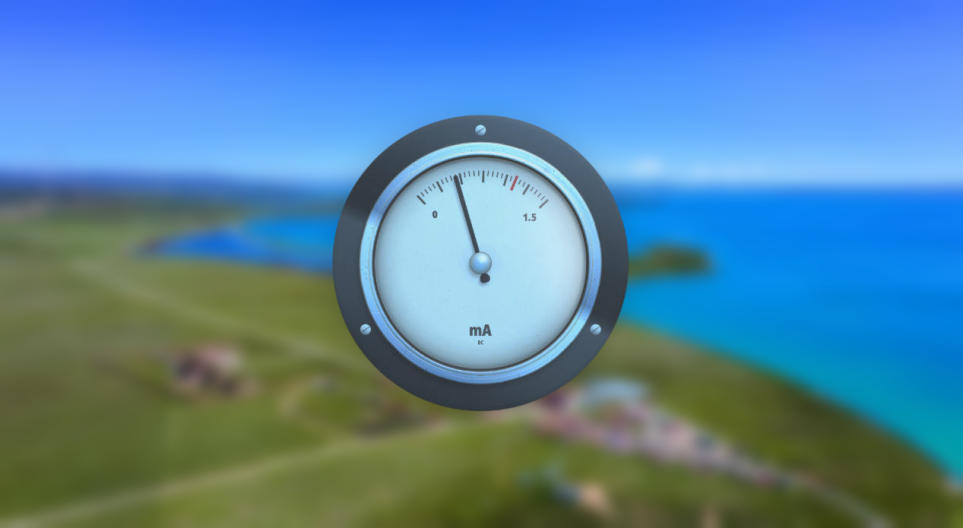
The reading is 0.45mA
